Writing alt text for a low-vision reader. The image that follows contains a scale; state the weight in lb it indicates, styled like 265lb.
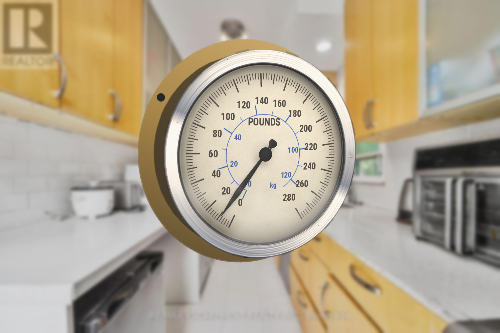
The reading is 10lb
